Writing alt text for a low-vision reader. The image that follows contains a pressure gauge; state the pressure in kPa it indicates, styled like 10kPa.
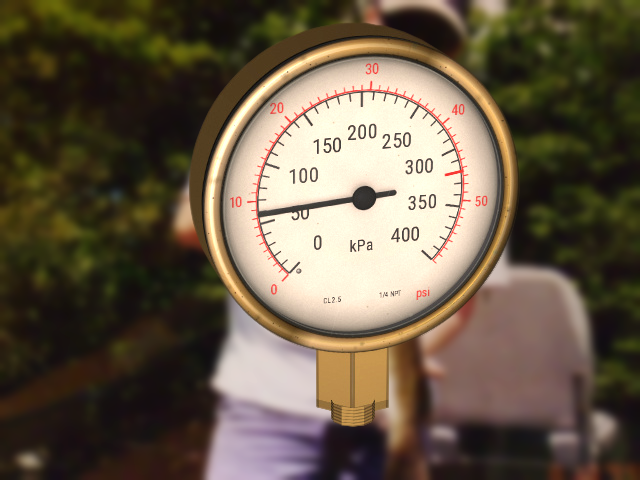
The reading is 60kPa
